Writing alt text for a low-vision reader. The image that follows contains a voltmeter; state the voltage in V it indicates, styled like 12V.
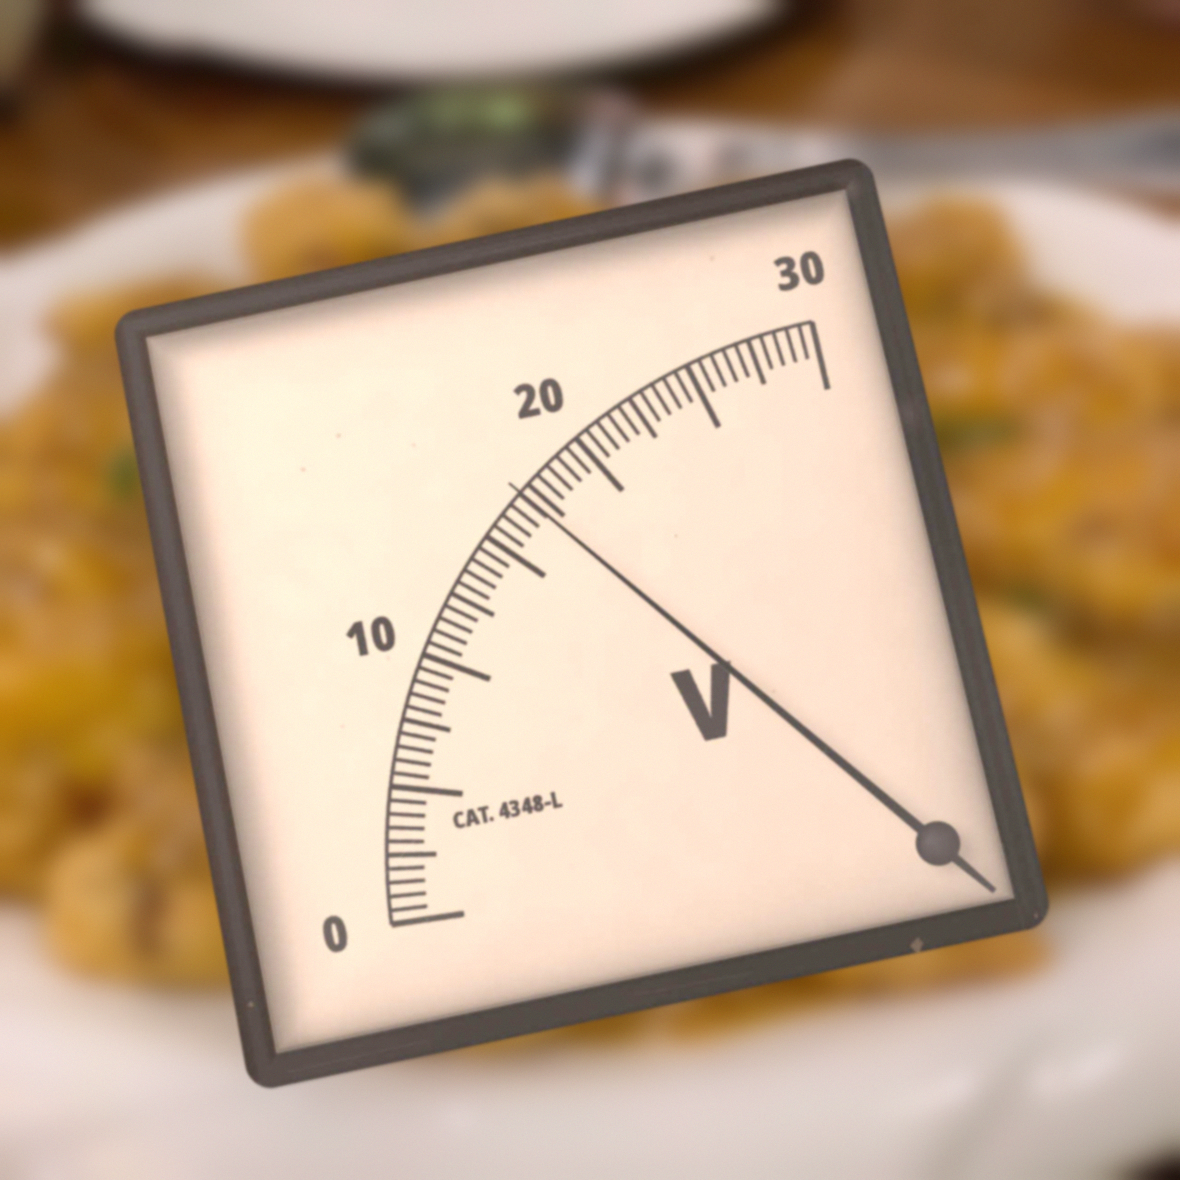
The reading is 17V
